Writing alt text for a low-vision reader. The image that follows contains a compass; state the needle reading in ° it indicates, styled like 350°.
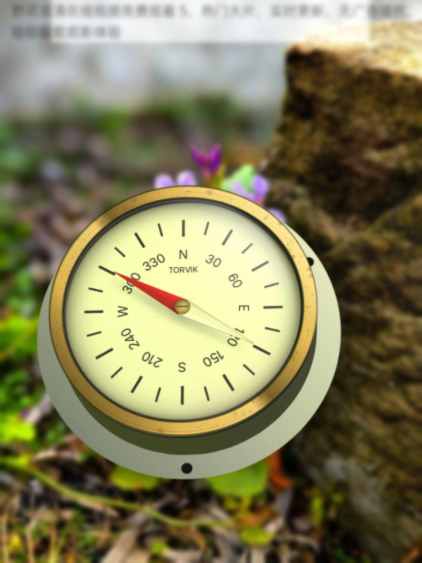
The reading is 300°
